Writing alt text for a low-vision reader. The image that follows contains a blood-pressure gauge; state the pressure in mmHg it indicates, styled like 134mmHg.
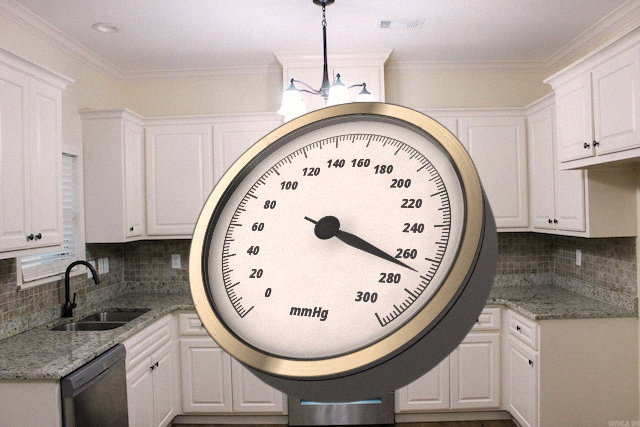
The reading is 270mmHg
